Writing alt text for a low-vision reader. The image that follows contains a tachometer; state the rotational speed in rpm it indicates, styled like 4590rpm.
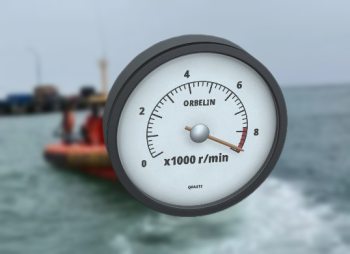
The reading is 8800rpm
